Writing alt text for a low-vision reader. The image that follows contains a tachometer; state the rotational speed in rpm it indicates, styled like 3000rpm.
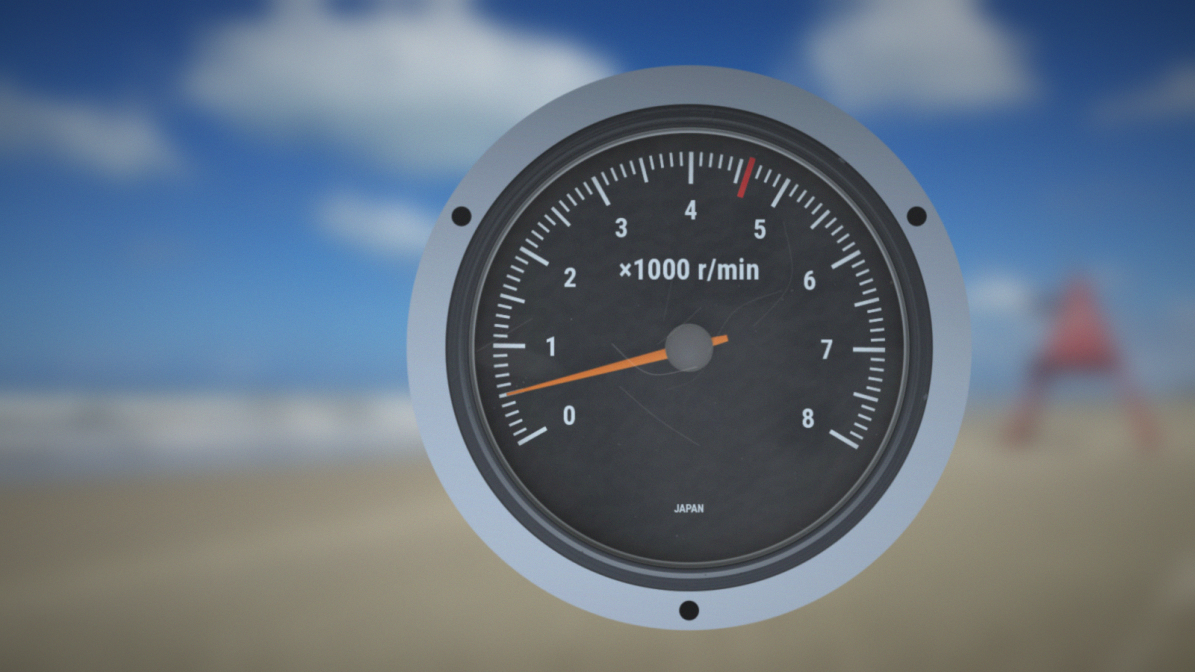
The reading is 500rpm
